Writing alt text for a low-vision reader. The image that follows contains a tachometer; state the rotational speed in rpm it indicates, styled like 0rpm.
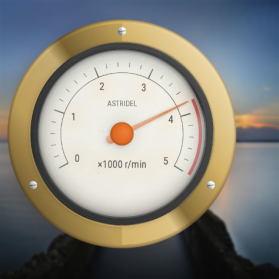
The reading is 3800rpm
